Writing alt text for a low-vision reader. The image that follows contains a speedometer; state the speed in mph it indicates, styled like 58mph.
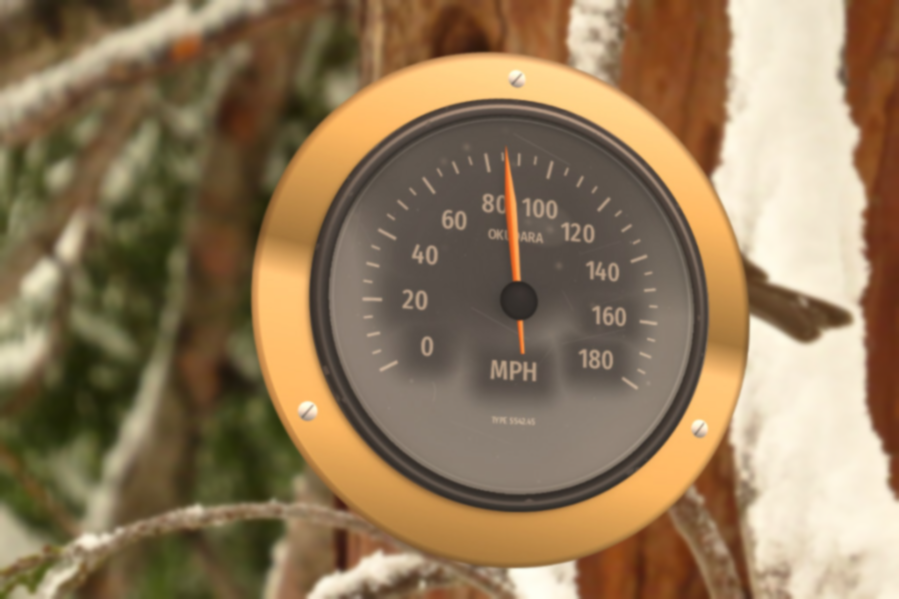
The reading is 85mph
